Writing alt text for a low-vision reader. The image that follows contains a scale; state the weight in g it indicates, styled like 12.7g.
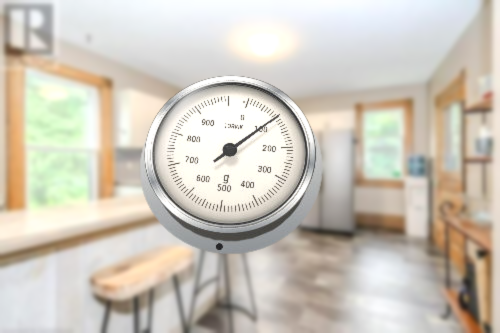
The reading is 100g
